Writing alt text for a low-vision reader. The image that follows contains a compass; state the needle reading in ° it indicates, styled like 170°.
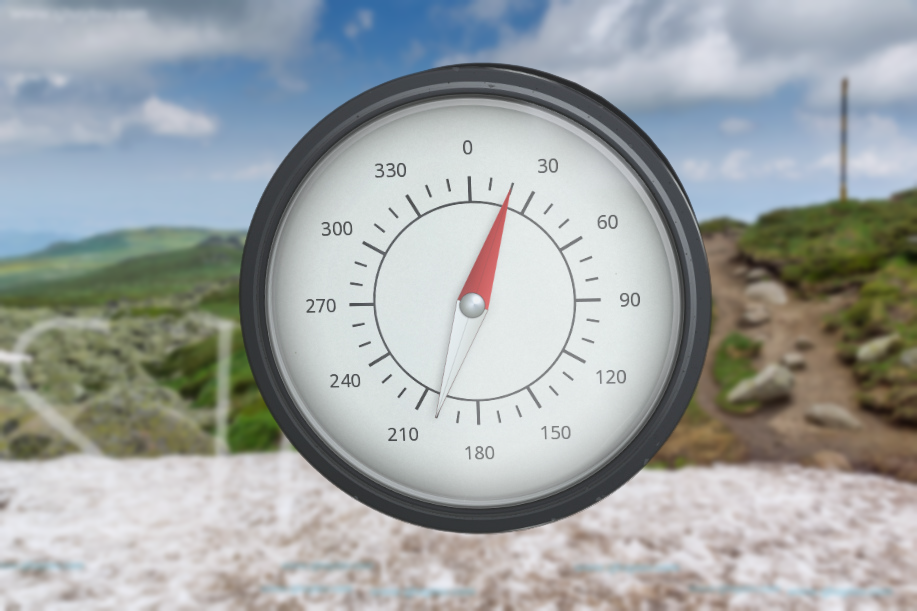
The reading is 20°
